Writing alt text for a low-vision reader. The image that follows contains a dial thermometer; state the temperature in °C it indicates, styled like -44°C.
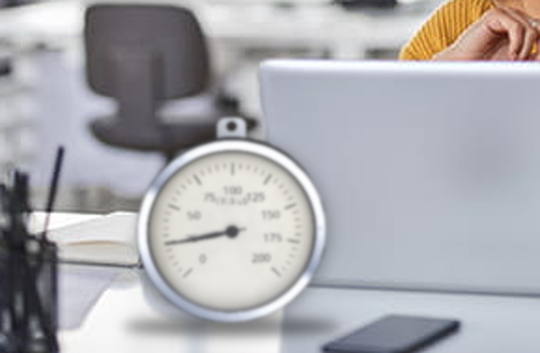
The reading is 25°C
